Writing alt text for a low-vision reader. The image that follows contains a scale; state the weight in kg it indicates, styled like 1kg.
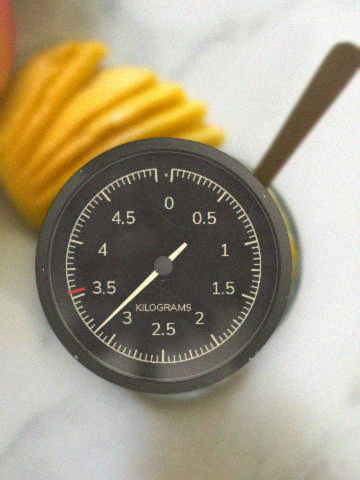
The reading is 3.15kg
